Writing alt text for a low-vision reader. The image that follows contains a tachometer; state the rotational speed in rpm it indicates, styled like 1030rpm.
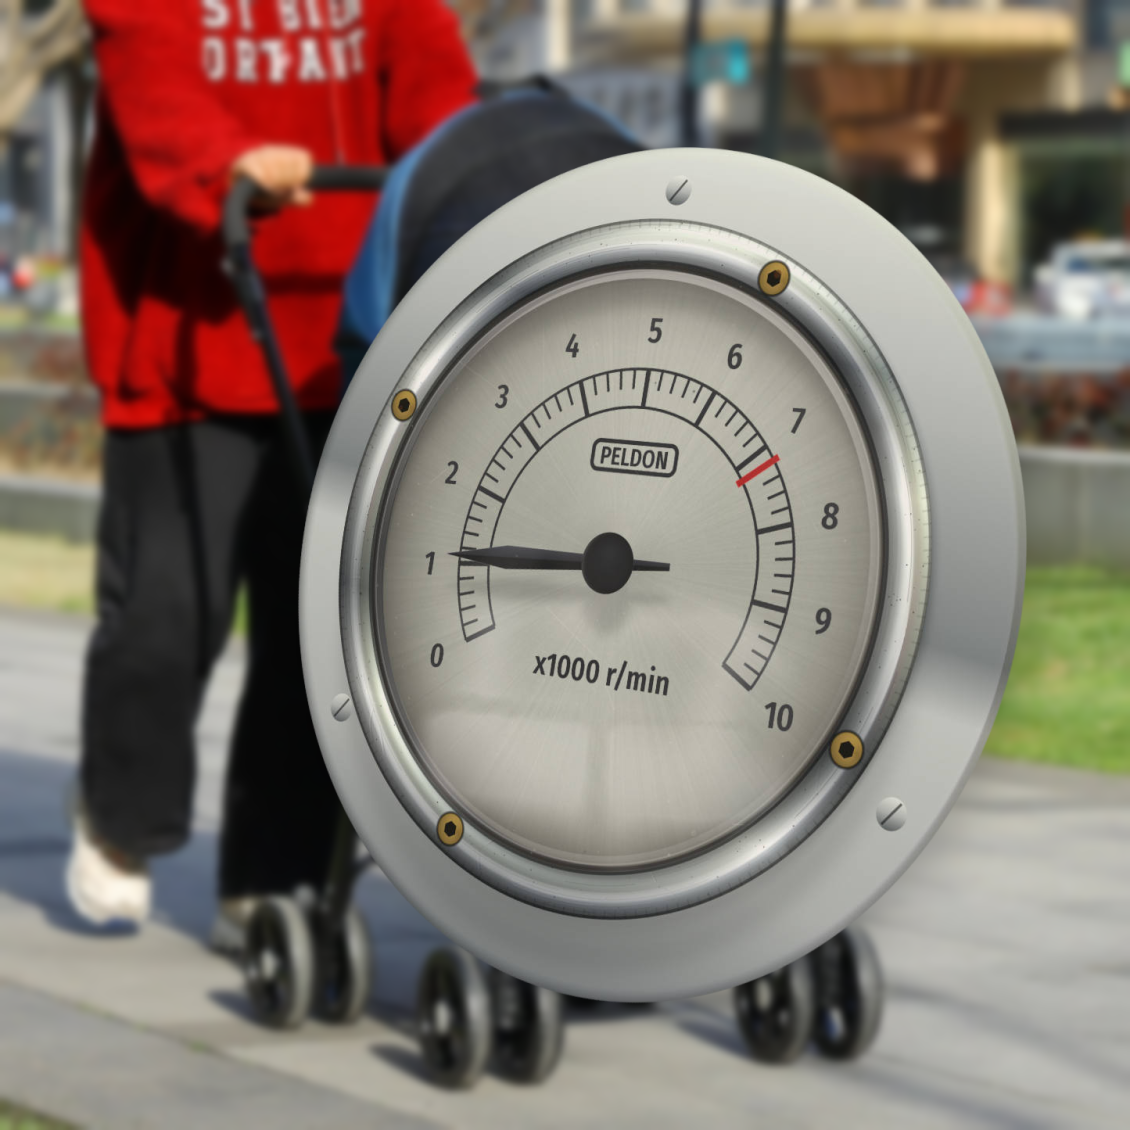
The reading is 1100rpm
